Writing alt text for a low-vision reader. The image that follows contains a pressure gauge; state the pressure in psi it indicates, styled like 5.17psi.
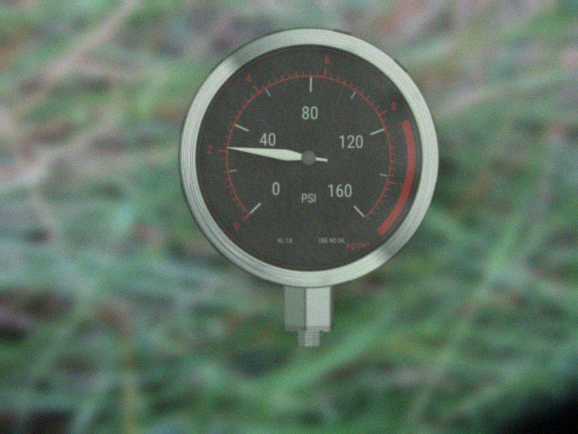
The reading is 30psi
